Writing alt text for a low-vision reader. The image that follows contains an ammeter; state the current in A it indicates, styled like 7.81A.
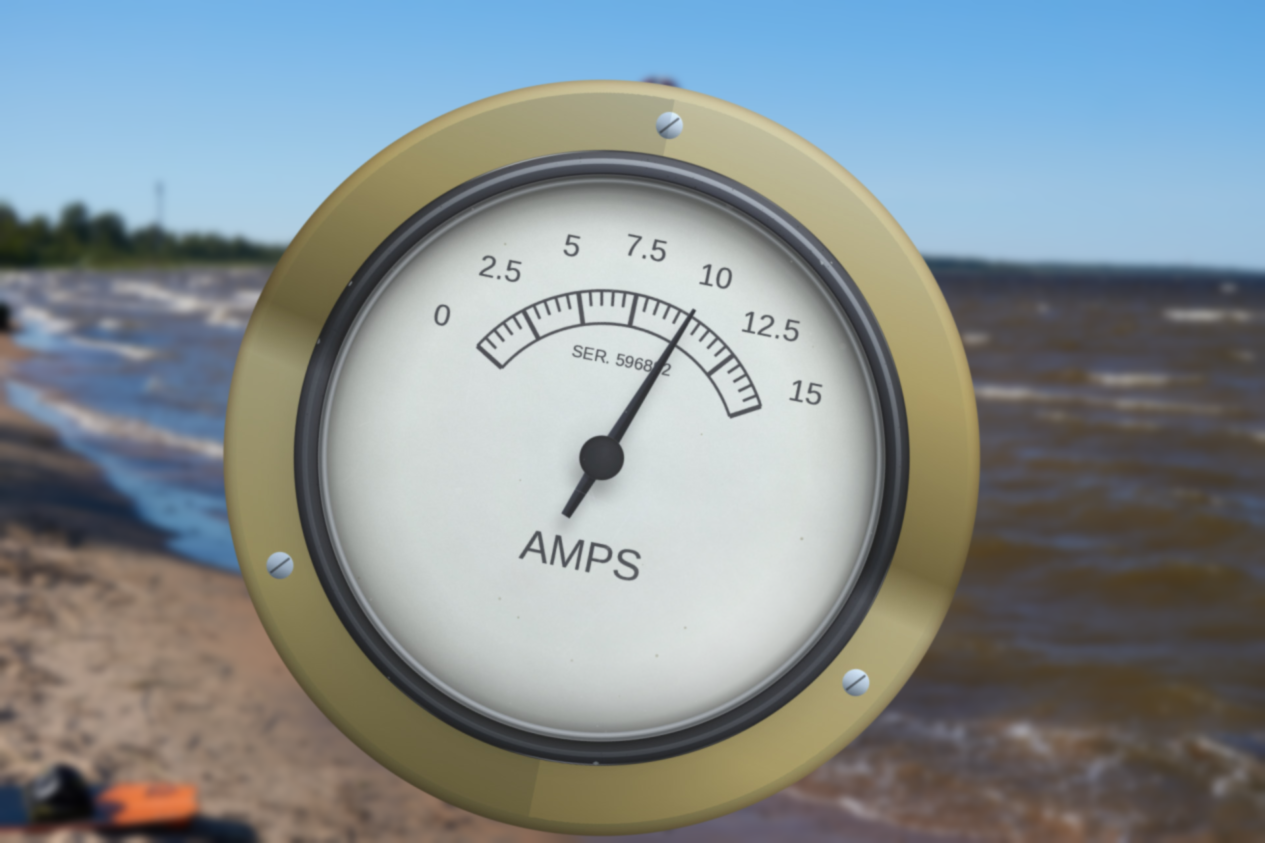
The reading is 10A
